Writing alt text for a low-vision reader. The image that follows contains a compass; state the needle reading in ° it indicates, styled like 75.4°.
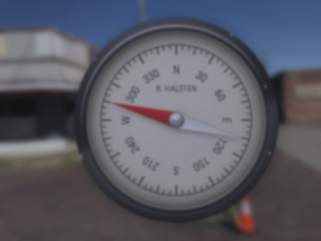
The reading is 285°
